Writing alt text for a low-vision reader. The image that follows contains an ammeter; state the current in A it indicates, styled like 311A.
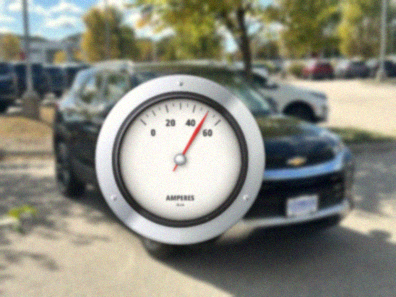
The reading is 50A
